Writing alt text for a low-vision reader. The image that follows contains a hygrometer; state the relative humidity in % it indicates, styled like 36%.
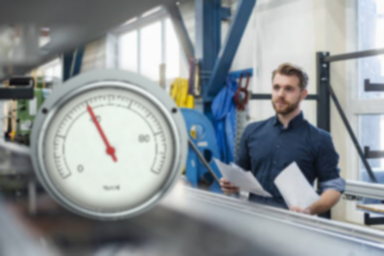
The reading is 40%
